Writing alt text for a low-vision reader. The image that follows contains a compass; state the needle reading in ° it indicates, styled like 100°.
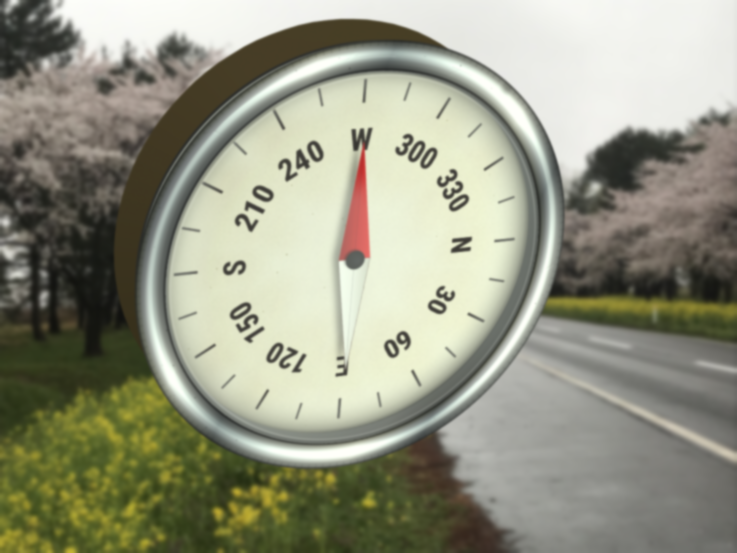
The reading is 270°
